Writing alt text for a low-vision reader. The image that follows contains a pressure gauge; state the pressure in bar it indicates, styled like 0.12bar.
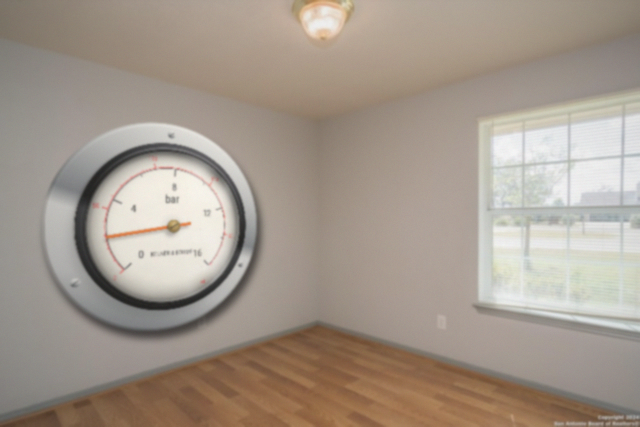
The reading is 2bar
